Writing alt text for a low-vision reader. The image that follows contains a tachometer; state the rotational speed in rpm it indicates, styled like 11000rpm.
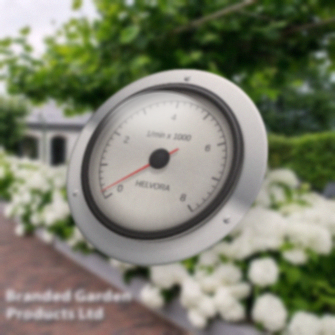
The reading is 200rpm
